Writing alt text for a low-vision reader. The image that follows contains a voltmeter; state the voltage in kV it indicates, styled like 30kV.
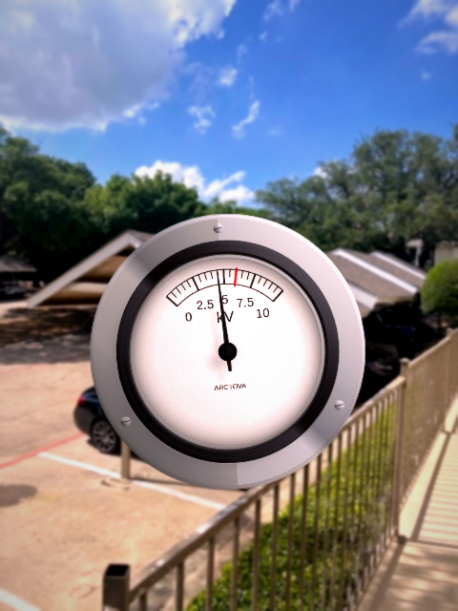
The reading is 4.5kV
